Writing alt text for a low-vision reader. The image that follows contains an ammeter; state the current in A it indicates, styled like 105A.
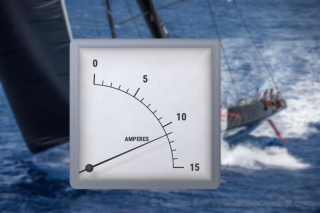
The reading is 11A
